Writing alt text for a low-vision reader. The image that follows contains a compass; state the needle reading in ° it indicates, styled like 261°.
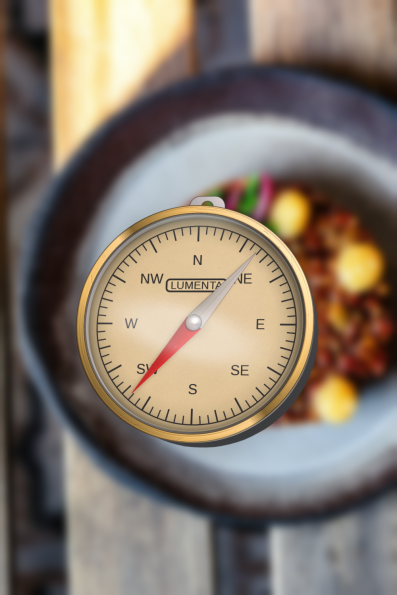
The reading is 220°
